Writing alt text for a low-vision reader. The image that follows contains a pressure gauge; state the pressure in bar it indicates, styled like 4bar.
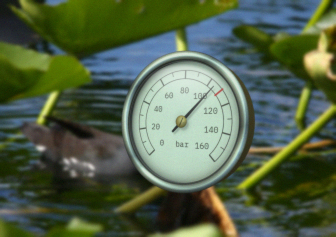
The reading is 105bar
